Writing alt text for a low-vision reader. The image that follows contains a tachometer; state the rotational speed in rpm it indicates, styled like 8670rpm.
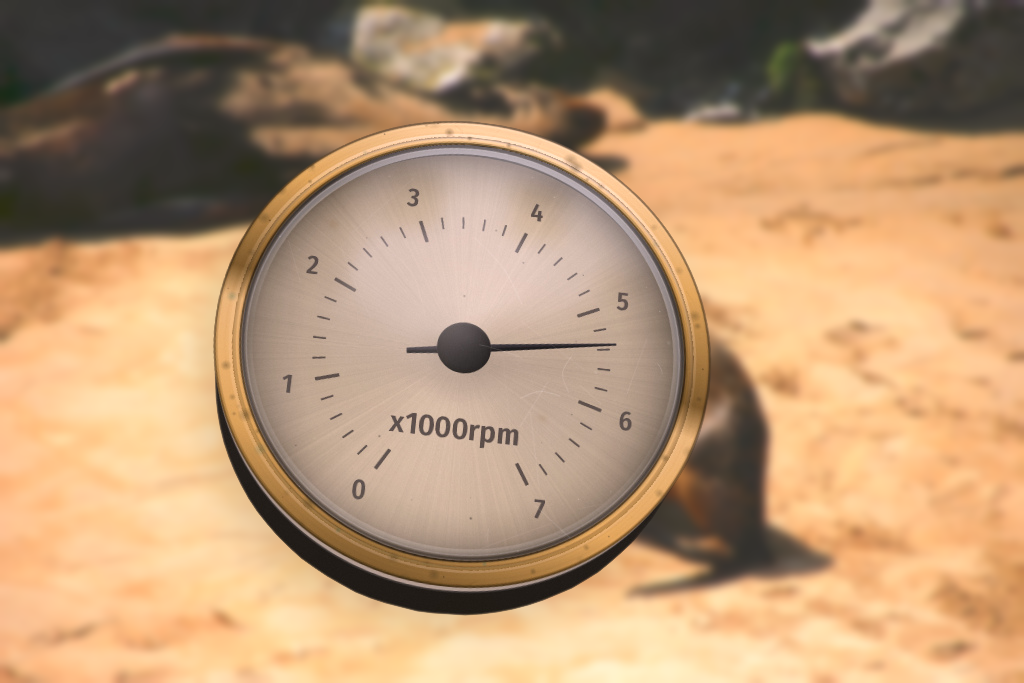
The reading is 5400rpm
